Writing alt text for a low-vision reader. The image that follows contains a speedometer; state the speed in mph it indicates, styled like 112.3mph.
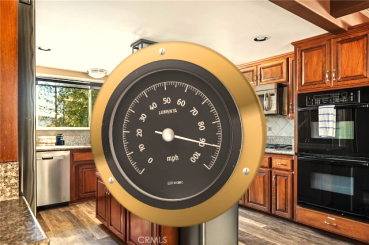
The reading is 90mph
